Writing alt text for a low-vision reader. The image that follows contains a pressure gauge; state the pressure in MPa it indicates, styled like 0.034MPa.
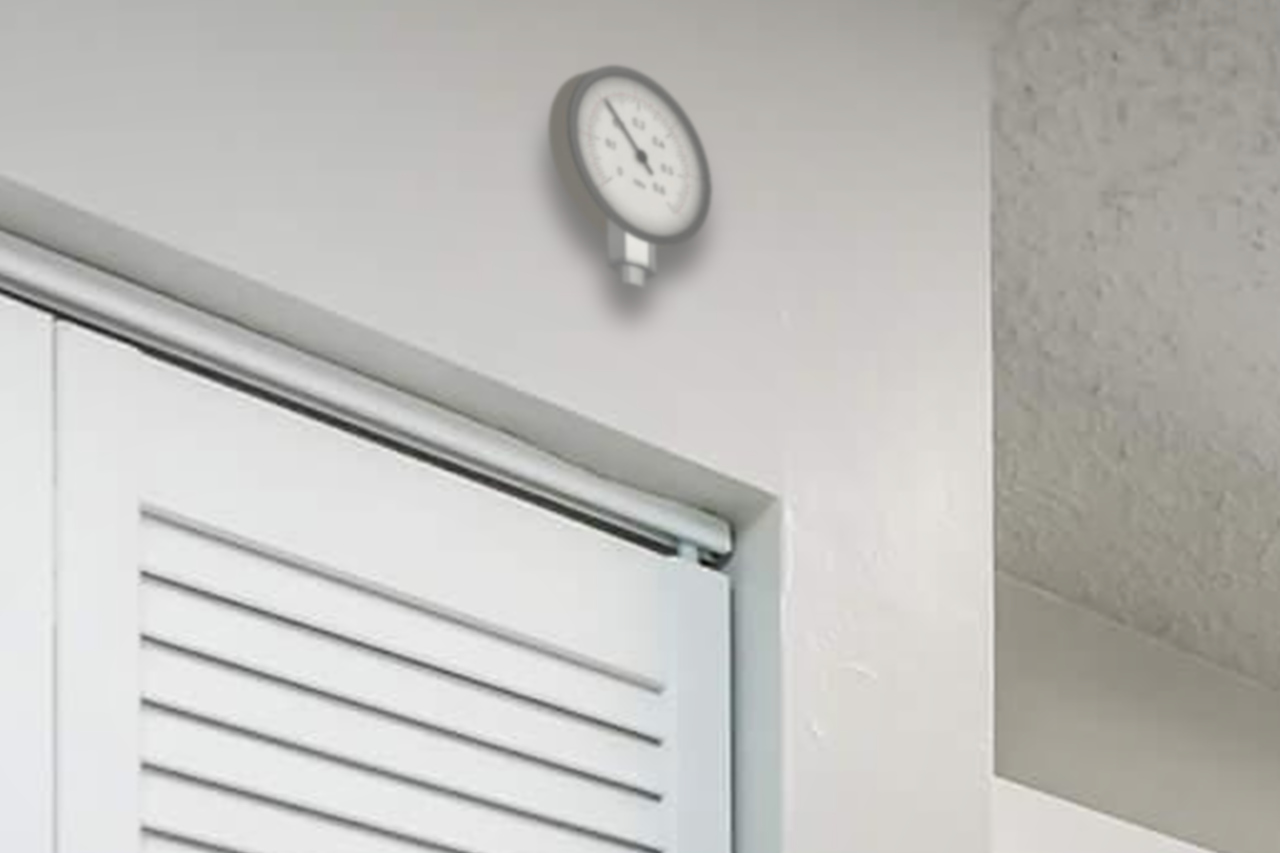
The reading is 0.2MPa
